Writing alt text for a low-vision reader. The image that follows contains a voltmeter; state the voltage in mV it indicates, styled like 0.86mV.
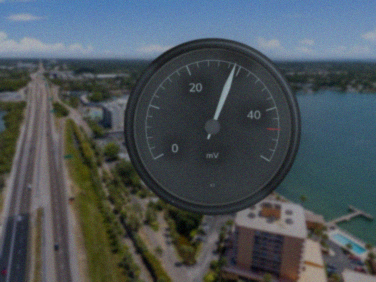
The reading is 29mV
